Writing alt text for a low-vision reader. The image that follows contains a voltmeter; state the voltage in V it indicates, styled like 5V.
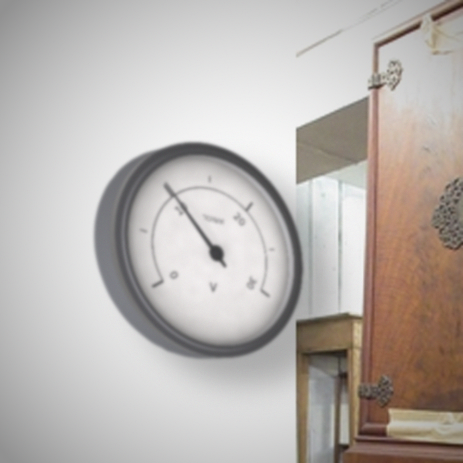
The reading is 10V
